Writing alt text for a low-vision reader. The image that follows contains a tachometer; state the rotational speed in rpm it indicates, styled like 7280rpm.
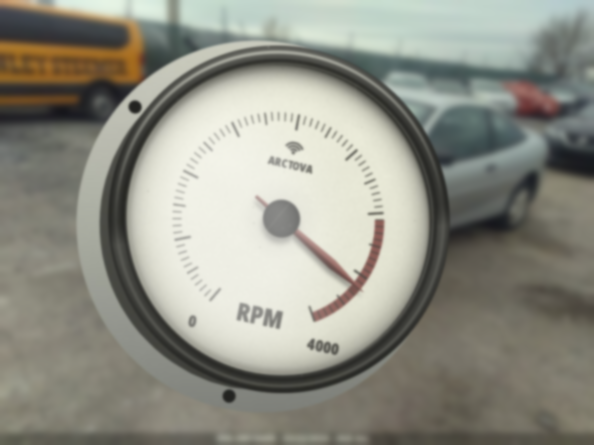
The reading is 3600rpm
